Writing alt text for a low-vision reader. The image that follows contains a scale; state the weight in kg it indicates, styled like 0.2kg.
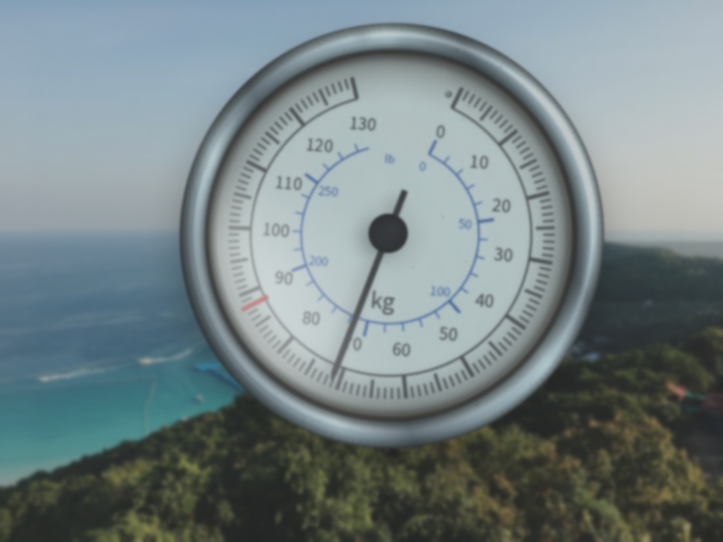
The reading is 71kg
